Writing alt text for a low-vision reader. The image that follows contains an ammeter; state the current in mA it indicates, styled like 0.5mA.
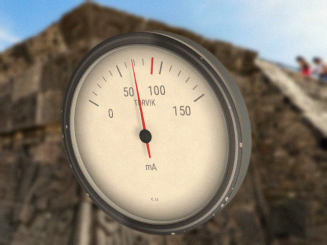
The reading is 70mA
